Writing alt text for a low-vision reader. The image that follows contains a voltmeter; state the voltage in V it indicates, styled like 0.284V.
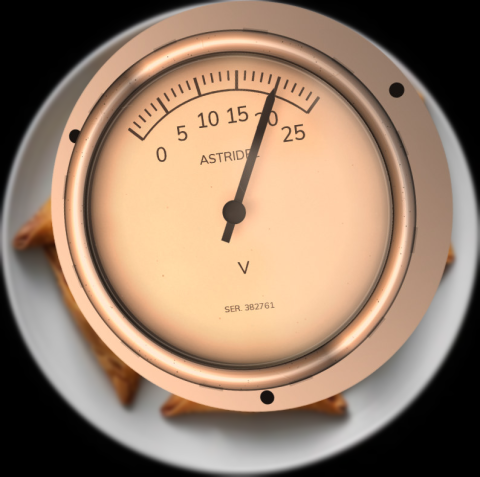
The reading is 20V
